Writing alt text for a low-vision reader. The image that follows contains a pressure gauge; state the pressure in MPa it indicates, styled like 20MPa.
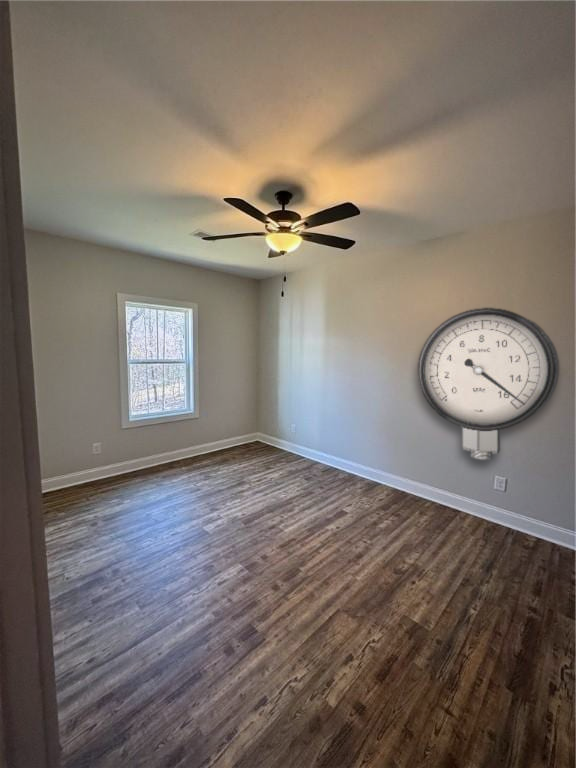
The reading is 15.5MPa
